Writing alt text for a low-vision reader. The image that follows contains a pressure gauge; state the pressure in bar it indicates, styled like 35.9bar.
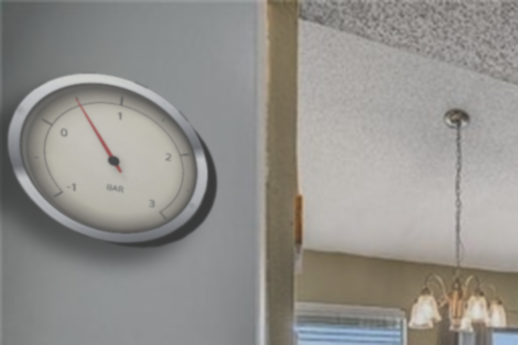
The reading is 0.5bar
